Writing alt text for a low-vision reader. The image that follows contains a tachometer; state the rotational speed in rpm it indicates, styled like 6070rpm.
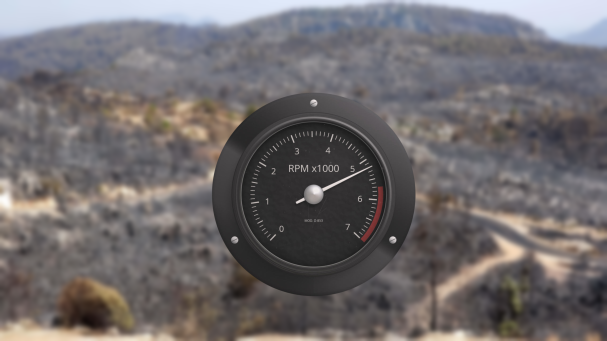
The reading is 5200rpm
